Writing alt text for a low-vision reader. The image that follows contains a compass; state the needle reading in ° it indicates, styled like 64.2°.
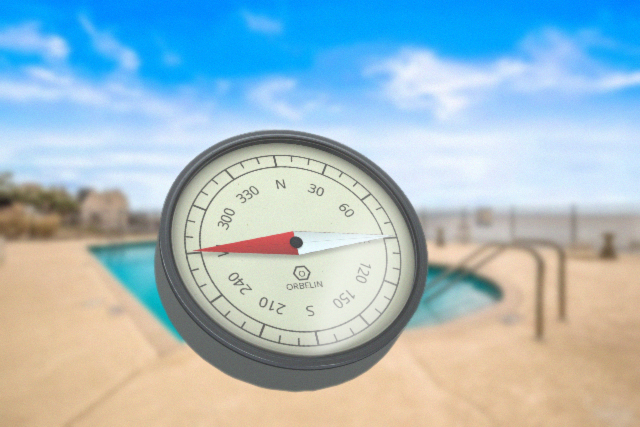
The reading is 270°
